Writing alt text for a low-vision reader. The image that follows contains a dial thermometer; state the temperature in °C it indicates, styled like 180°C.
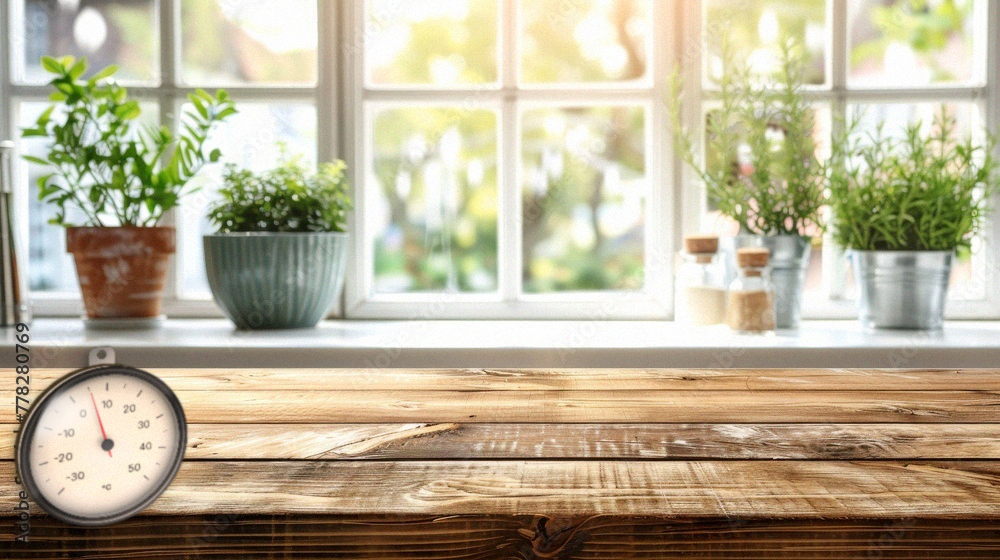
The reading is 5°C
